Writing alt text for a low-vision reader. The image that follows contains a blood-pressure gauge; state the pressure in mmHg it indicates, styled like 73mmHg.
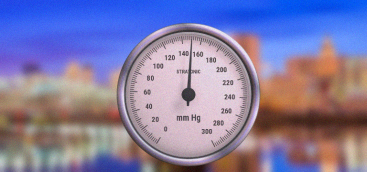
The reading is 150mmHg
